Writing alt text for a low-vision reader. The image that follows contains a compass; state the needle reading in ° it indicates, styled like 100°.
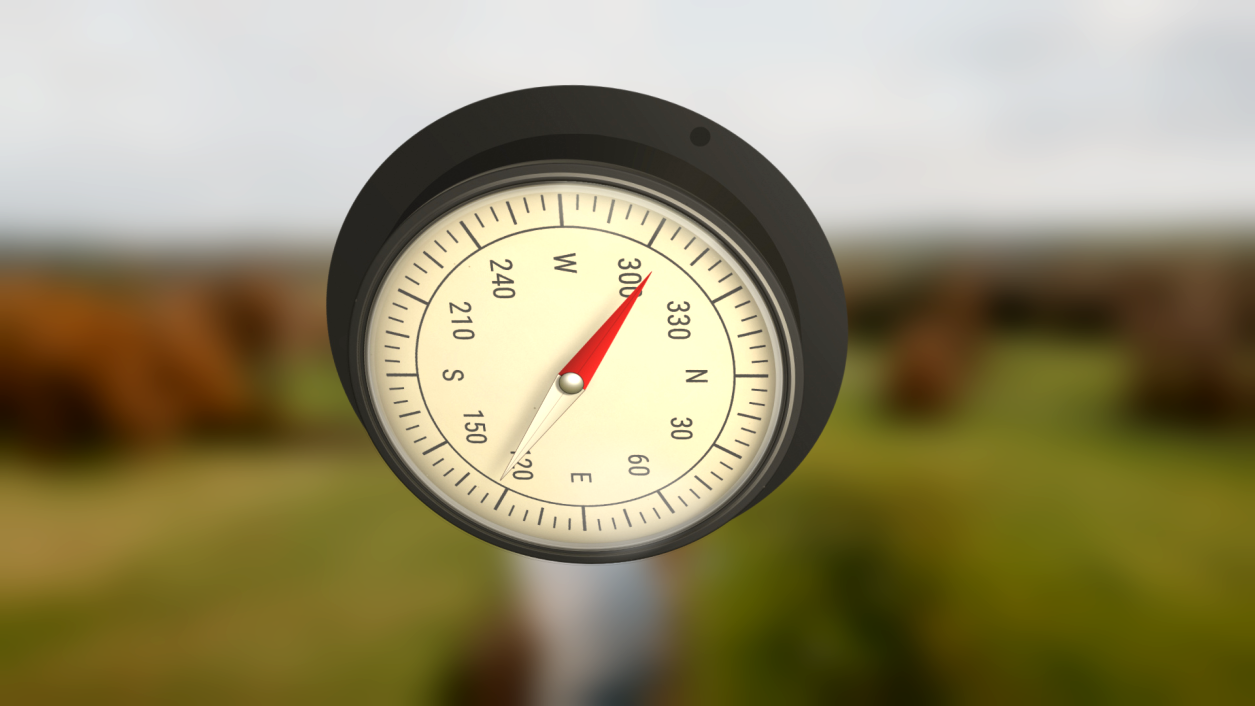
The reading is 305°
